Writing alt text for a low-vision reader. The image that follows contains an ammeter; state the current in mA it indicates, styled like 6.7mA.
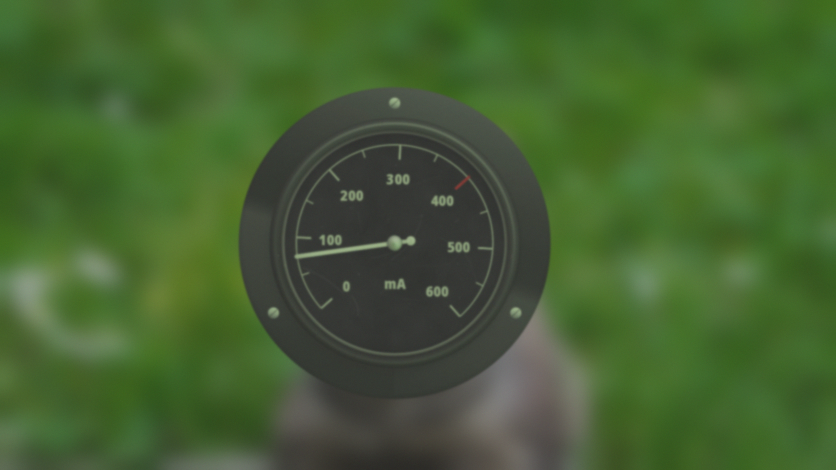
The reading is 75mA
